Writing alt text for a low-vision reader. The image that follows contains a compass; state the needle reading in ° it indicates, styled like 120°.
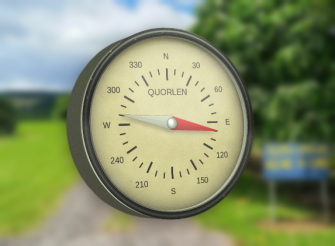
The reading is 100°
